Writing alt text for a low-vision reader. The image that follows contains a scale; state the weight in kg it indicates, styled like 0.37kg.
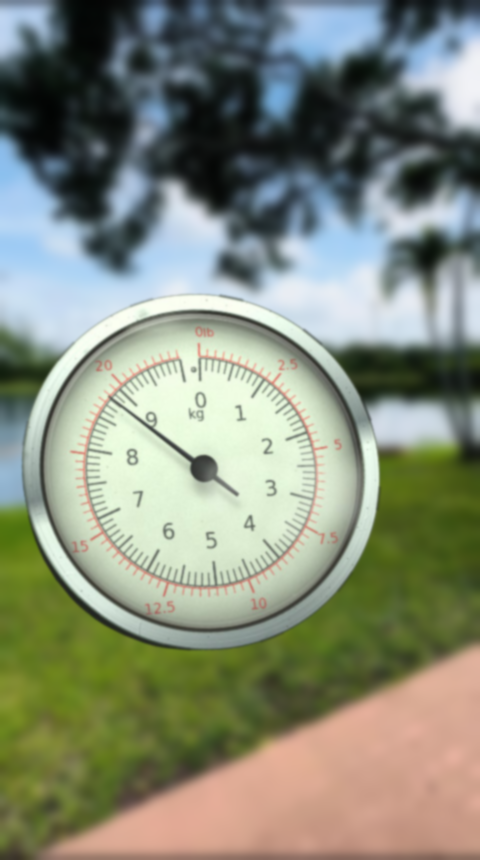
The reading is 8.8kg
